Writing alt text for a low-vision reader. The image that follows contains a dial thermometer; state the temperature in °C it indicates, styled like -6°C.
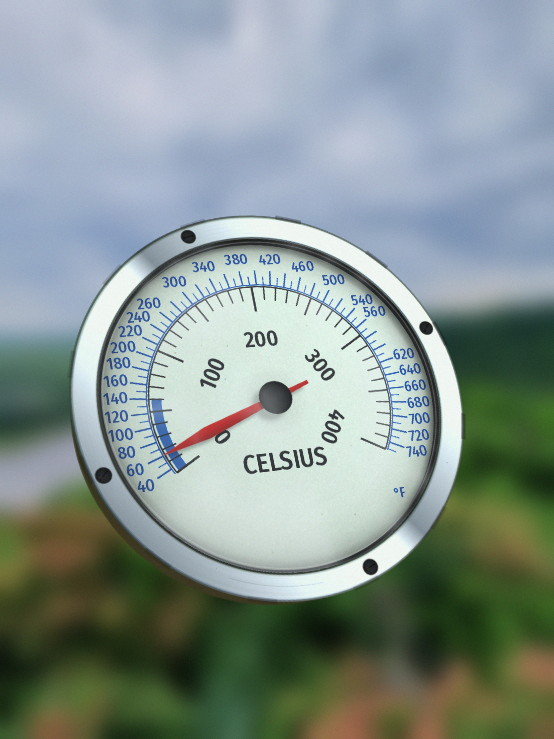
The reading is 15°C
